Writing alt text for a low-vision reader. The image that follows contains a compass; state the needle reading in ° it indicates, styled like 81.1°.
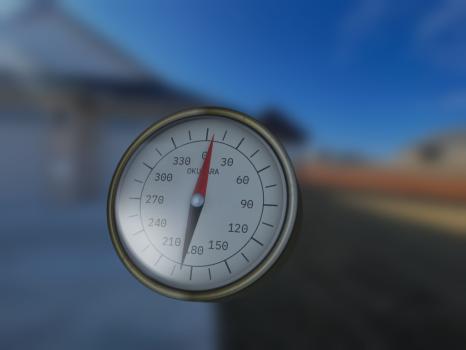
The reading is 7.5°
